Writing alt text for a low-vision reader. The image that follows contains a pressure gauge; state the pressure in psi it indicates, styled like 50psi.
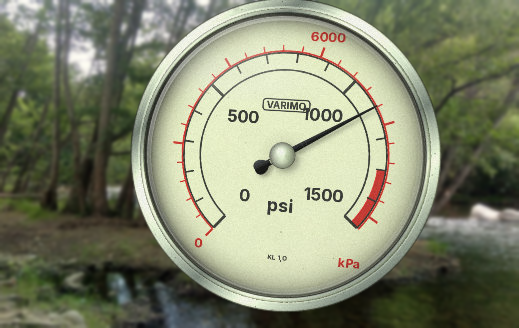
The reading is 1100psi
